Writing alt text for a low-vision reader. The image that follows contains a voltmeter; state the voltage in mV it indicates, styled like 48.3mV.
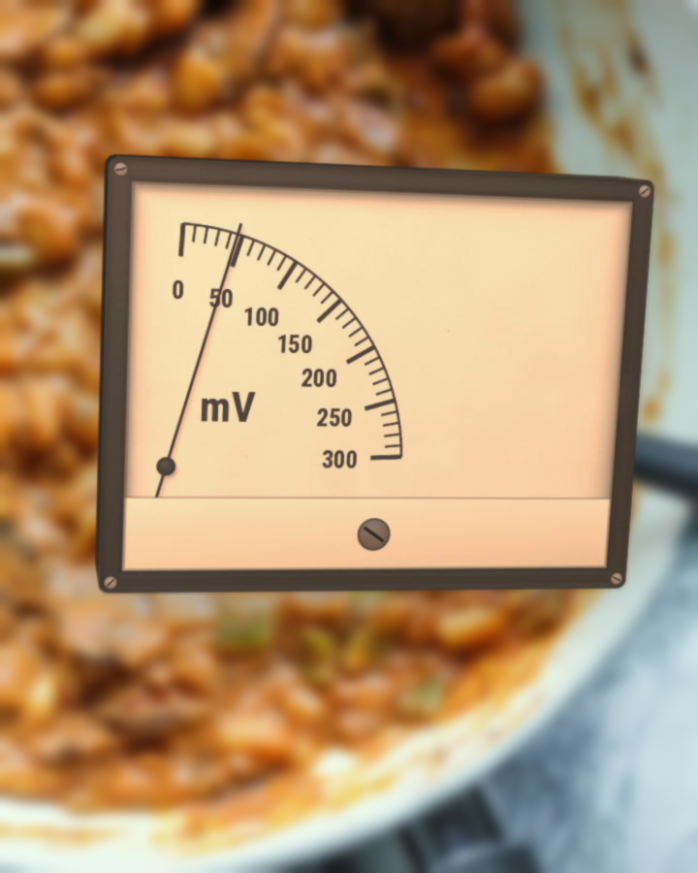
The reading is 45mV
